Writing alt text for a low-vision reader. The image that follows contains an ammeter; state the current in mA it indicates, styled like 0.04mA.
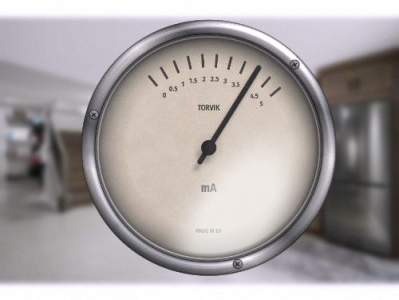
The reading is 4mA
